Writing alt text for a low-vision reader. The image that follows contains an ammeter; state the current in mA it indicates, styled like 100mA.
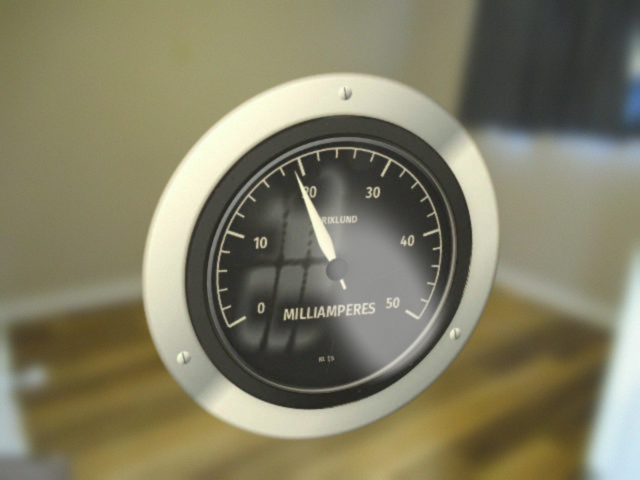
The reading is 19mA
